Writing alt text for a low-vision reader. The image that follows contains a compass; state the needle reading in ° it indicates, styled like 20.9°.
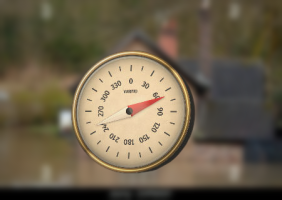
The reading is 67.5°
